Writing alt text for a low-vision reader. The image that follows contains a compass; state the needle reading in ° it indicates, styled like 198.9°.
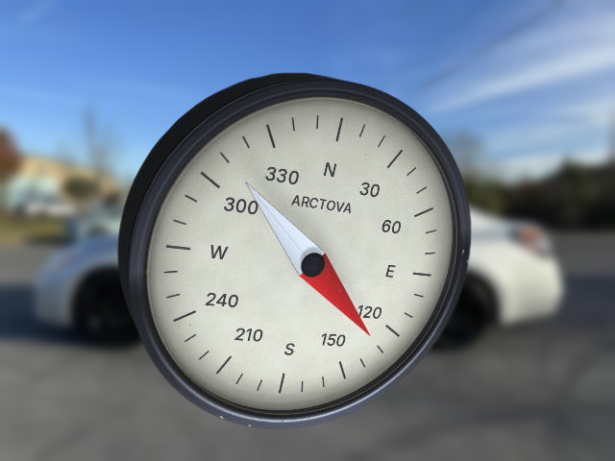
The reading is 130°
